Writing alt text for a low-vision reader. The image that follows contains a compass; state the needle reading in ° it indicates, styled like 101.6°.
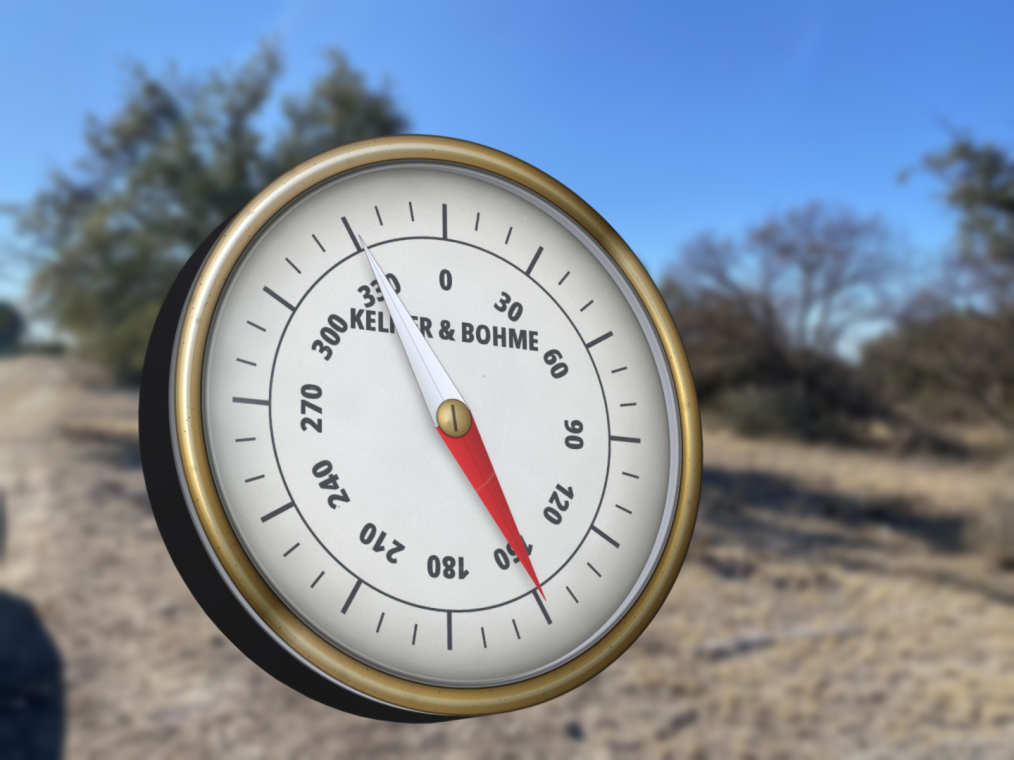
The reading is 150°
